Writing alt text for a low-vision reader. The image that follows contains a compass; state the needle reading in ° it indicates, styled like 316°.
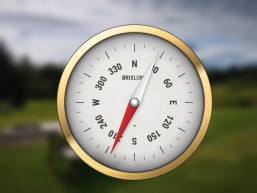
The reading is 205°
